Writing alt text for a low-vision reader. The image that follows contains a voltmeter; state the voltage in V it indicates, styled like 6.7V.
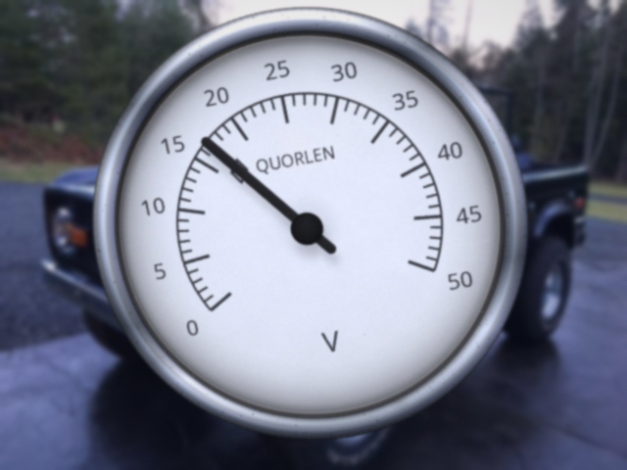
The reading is 17V
